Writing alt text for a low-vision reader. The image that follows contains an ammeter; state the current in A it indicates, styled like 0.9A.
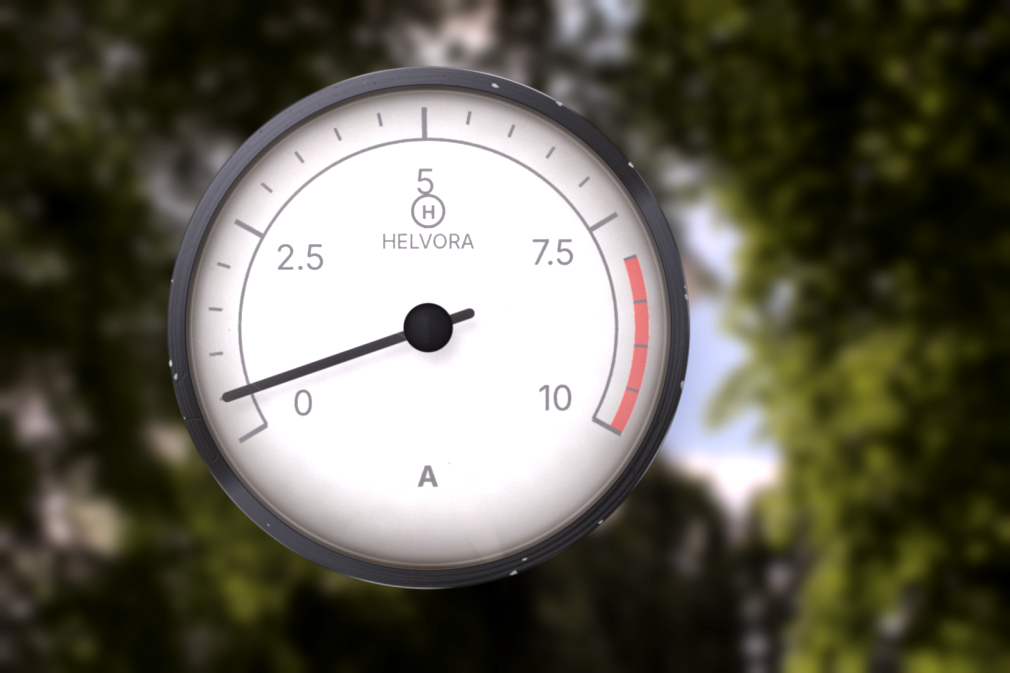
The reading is 0.5A
